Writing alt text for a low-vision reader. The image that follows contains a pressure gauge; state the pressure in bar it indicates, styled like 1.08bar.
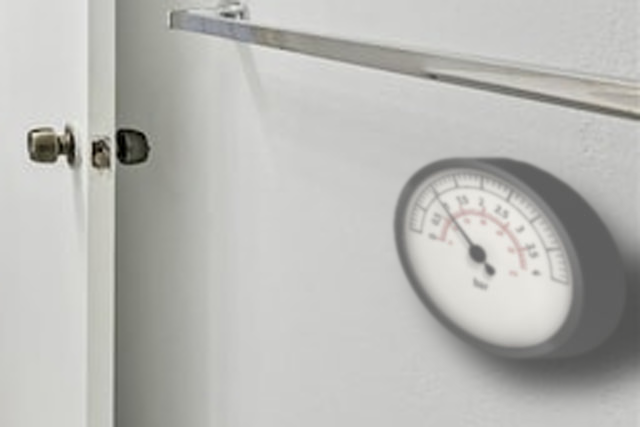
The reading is 1bar
